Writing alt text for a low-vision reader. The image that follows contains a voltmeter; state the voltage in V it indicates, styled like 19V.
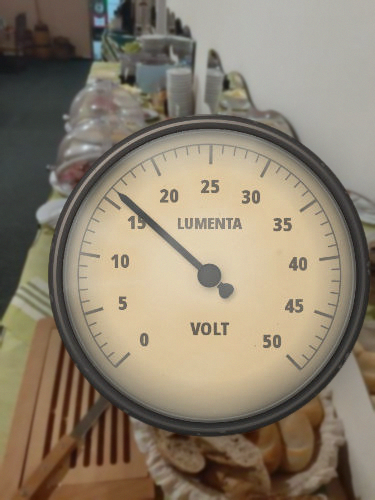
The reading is 16V
